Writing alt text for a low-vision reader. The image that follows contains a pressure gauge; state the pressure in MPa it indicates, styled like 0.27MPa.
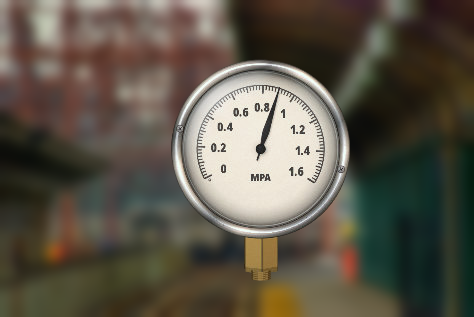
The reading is 0.9MPa
